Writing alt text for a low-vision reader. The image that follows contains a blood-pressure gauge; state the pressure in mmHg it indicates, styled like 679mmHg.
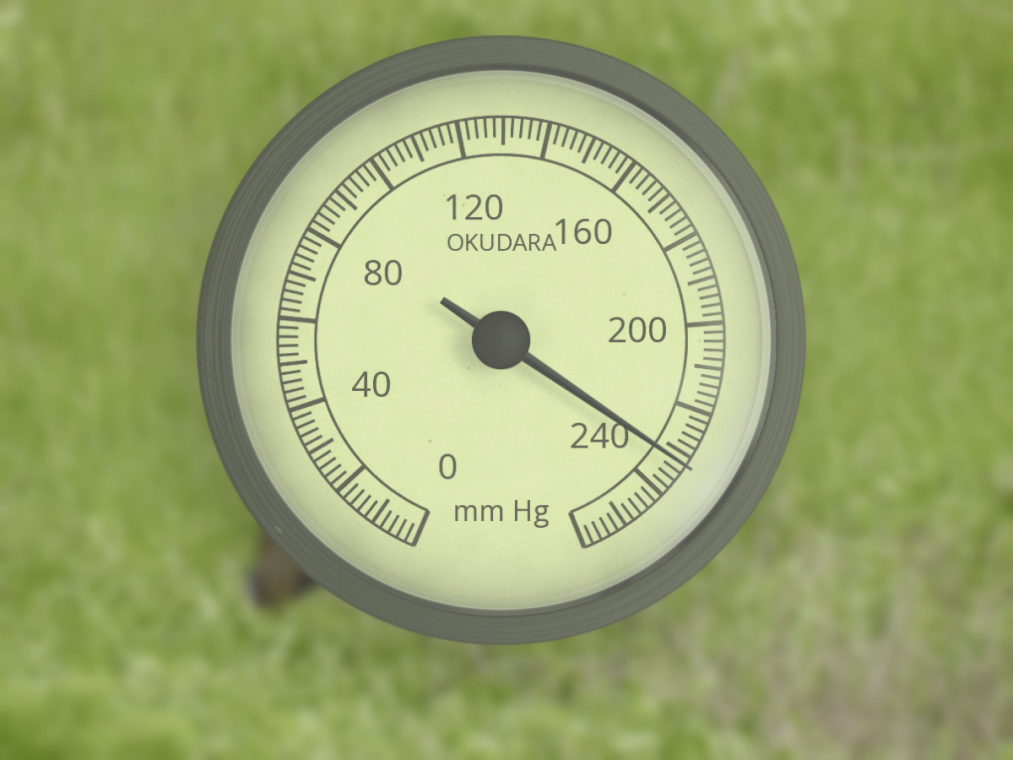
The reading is 232mmHg
